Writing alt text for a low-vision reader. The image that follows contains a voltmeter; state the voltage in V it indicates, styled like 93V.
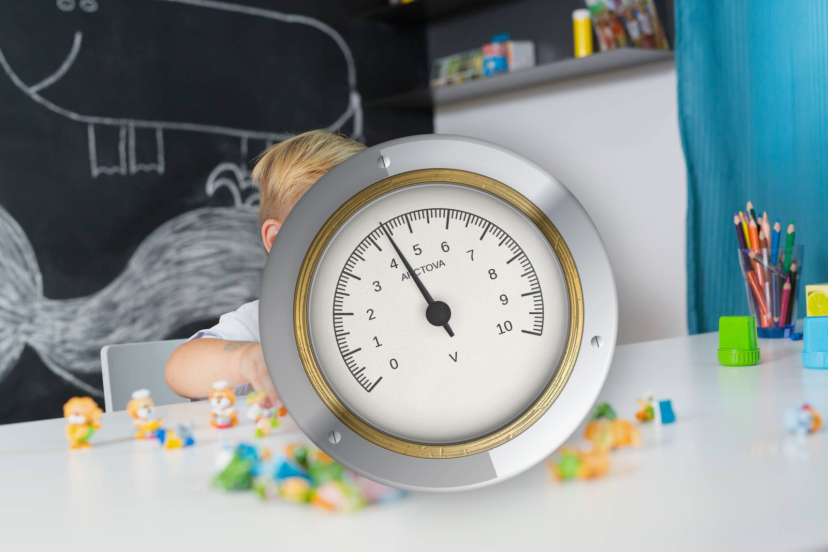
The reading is 4.4V
